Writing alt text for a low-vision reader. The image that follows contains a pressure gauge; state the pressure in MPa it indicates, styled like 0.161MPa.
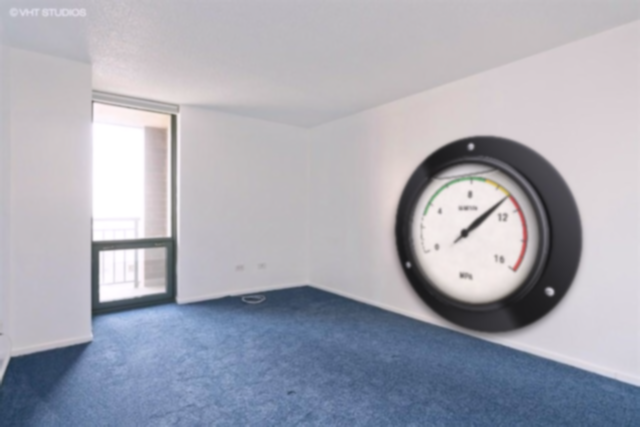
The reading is 11MPa
